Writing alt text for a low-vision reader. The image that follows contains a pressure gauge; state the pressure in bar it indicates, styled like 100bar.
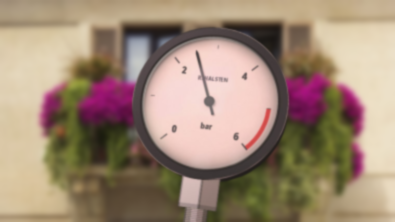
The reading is 2.5bar
